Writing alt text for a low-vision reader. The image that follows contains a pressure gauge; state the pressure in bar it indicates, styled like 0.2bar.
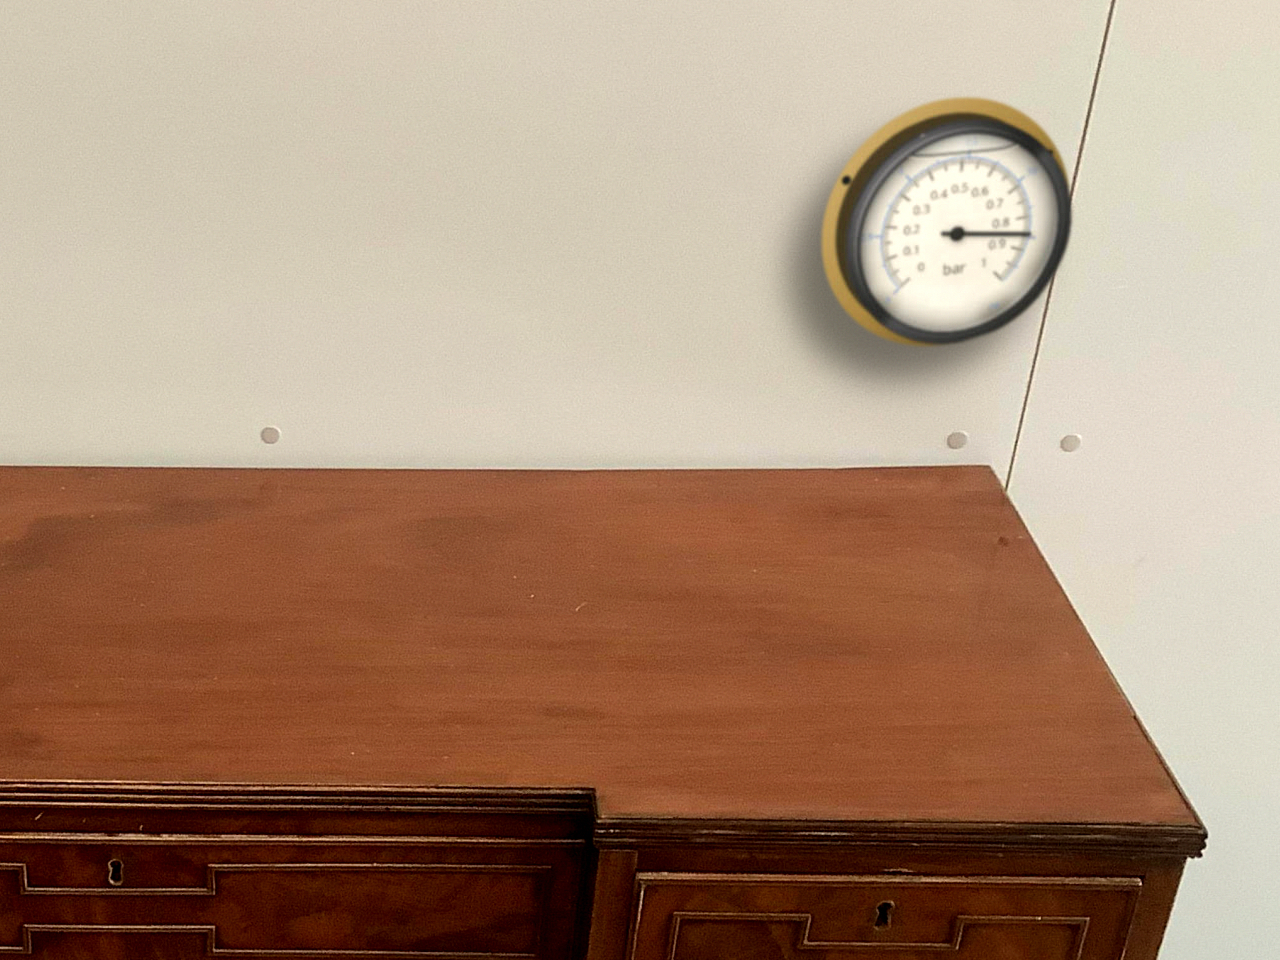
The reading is 0.85bar
